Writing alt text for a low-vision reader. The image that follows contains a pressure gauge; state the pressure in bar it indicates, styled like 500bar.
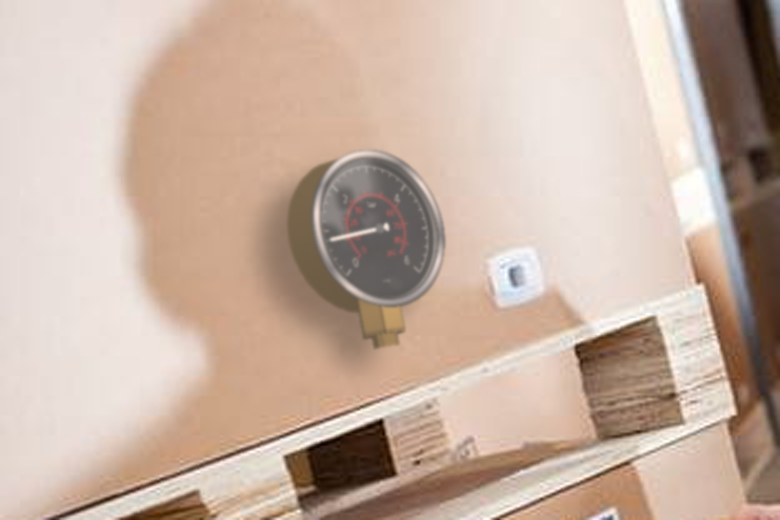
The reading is 0.8bar
